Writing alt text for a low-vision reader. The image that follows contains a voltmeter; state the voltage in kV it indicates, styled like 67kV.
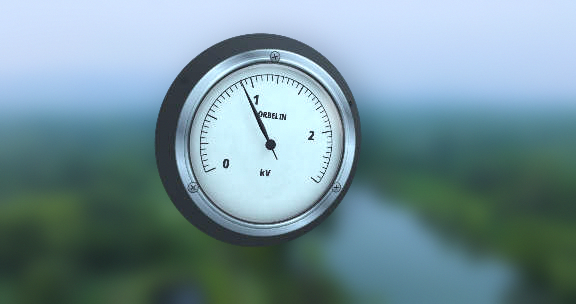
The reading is 0.9kV
